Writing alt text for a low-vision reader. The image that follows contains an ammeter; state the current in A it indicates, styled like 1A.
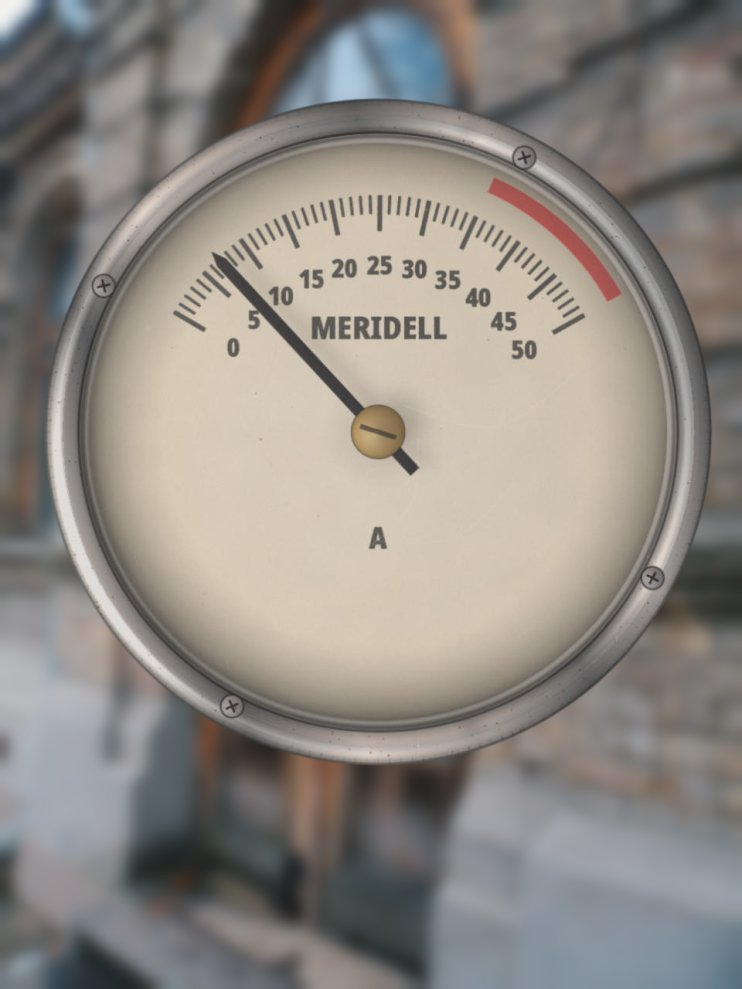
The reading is 7A
